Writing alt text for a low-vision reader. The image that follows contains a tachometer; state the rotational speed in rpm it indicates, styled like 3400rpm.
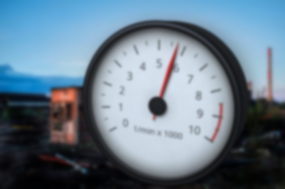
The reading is 5750rpm
